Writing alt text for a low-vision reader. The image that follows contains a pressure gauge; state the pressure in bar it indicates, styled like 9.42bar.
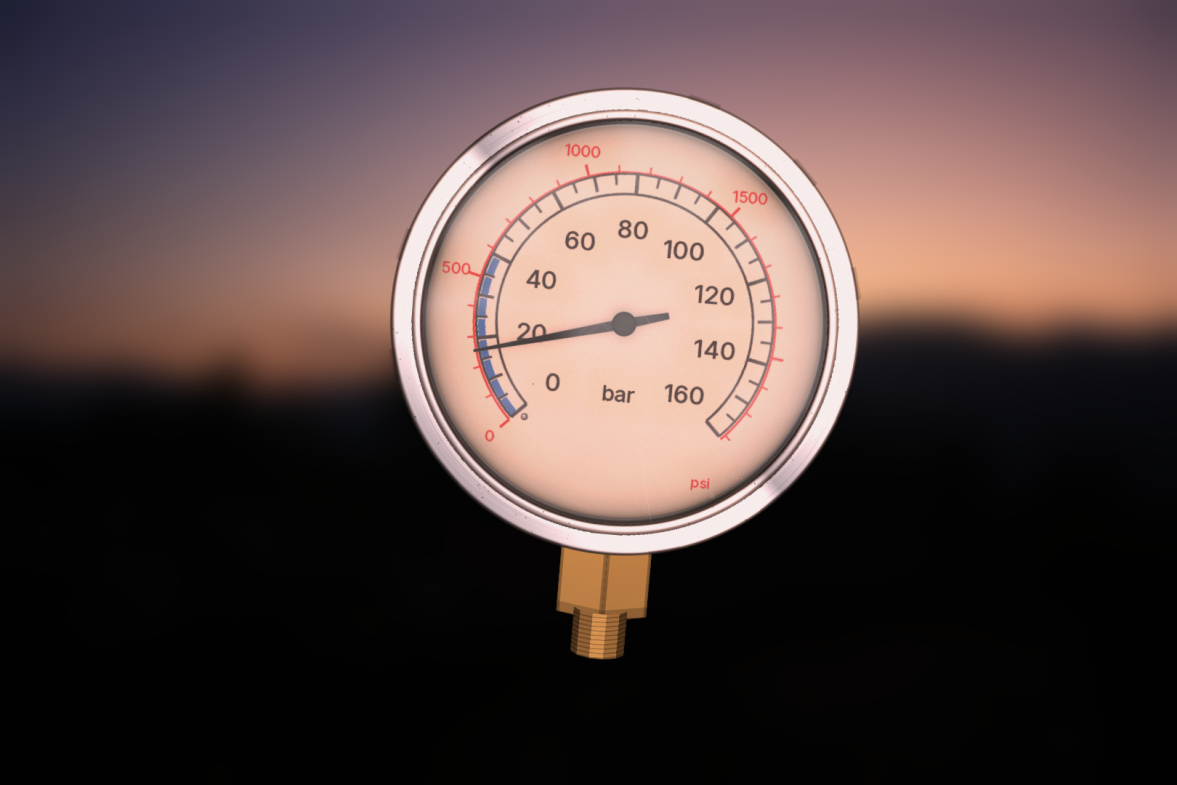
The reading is 17.5bar
